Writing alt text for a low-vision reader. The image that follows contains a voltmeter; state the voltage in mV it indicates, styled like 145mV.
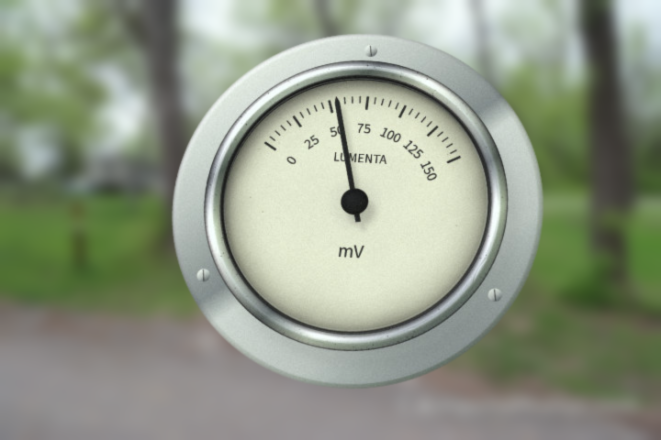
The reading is 55mV
